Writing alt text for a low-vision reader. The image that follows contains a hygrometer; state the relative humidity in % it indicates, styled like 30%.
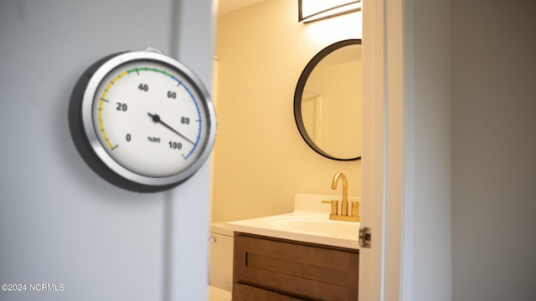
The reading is 92%
